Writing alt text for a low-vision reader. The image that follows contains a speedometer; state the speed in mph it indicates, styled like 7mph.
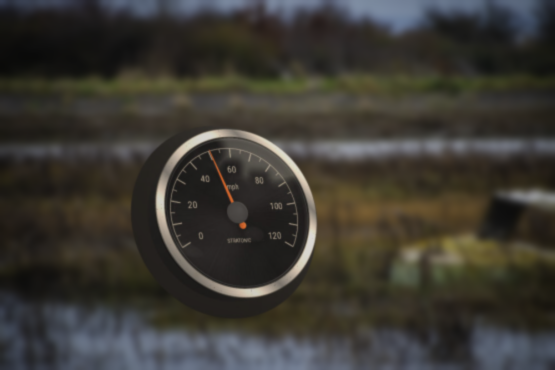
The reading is 50mph
